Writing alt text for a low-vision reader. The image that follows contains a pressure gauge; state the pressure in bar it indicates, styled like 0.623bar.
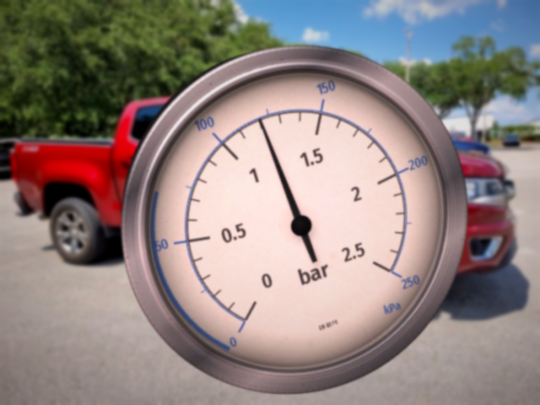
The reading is 1.2bar
